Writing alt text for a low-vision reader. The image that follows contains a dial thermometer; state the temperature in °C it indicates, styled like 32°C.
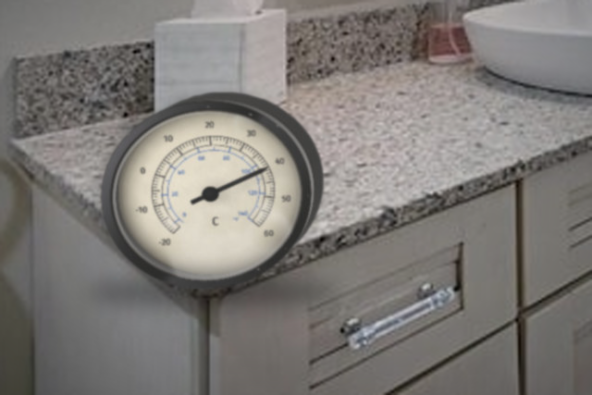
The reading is 40°C
